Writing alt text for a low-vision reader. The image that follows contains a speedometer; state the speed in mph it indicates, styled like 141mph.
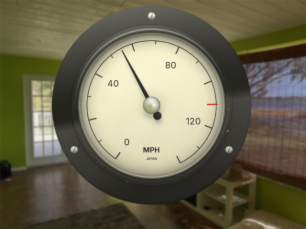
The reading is 55mph
